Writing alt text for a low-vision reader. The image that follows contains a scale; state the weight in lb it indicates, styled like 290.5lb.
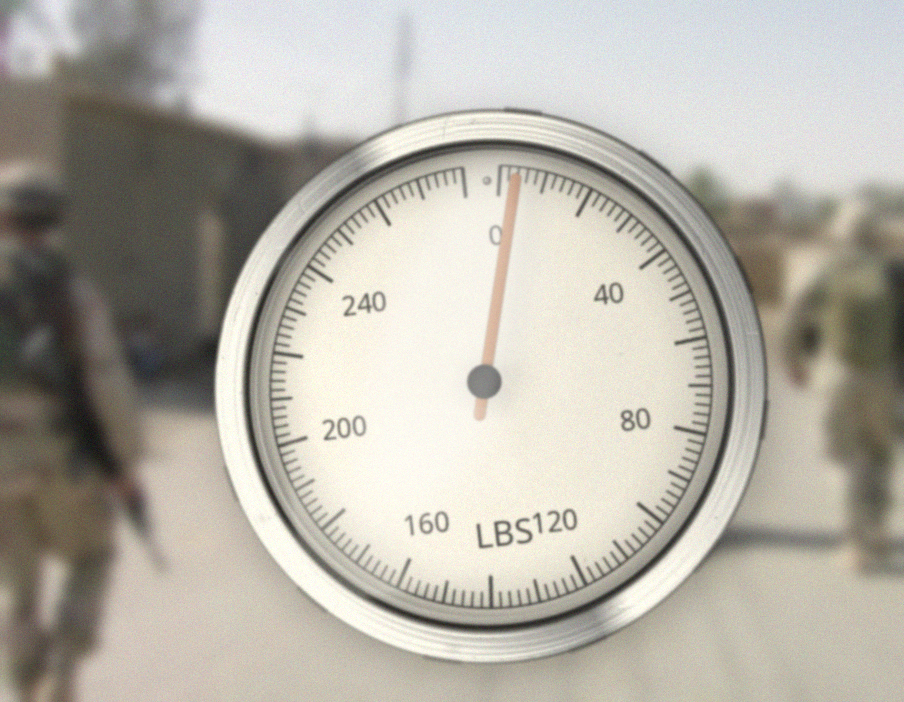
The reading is 4lb
